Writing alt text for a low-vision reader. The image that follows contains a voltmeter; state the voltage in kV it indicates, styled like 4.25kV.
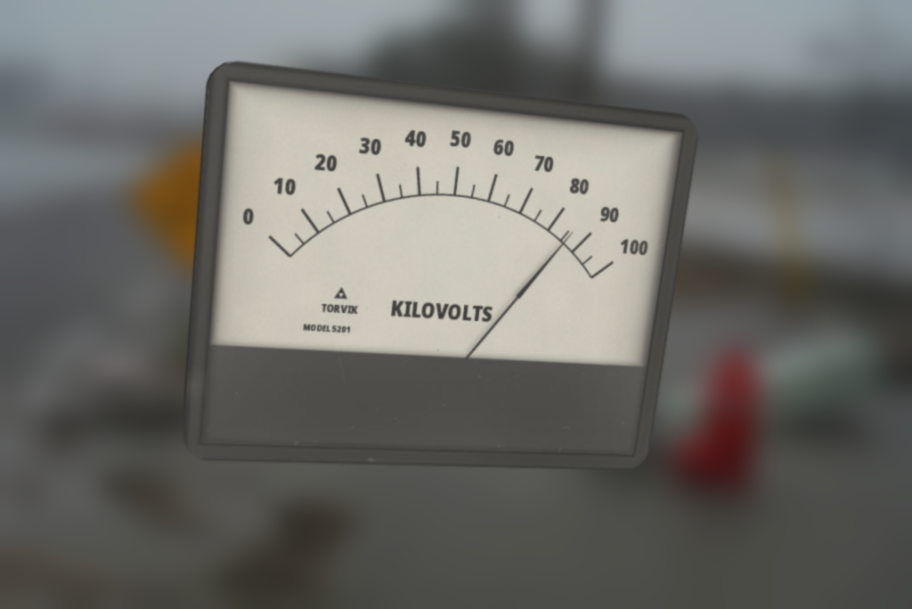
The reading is 85kV
